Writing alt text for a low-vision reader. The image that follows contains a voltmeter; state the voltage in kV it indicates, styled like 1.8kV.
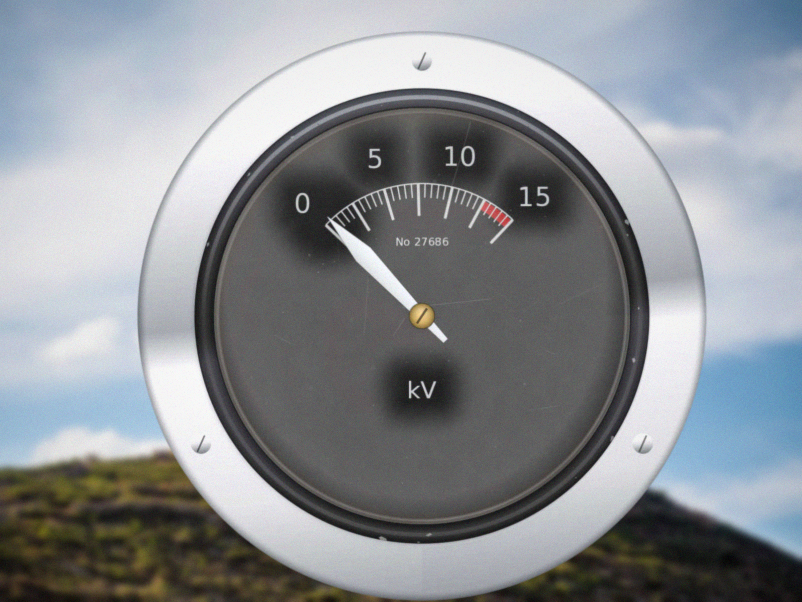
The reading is 0.5kV
